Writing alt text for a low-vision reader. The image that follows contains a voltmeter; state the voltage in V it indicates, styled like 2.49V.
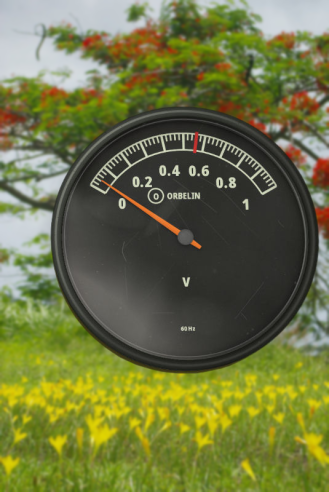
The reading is 0.04V
